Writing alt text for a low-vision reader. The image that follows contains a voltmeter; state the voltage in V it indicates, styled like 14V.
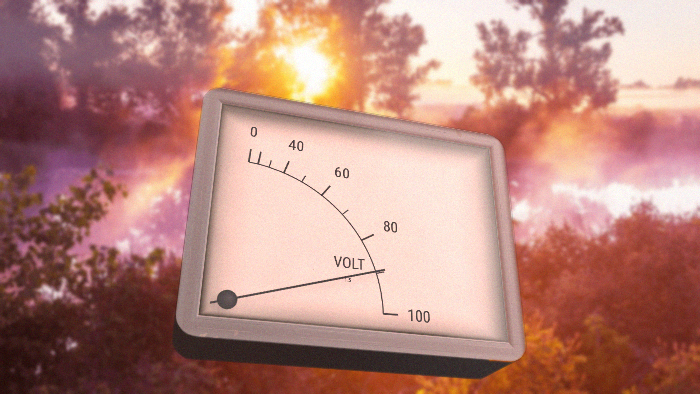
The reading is 90V
